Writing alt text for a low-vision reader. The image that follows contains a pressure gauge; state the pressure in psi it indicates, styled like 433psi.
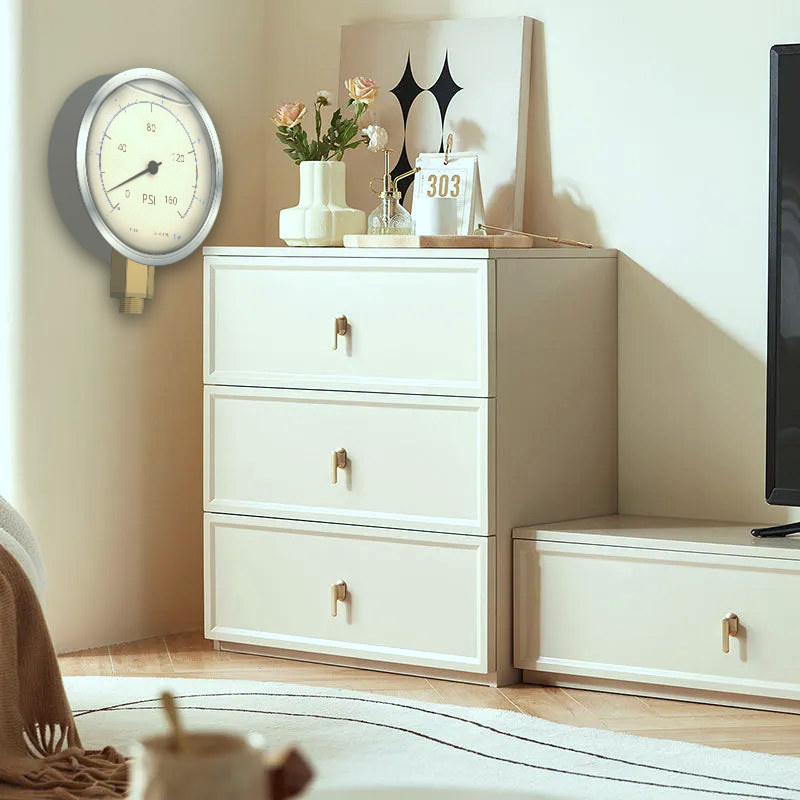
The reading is 10psi
